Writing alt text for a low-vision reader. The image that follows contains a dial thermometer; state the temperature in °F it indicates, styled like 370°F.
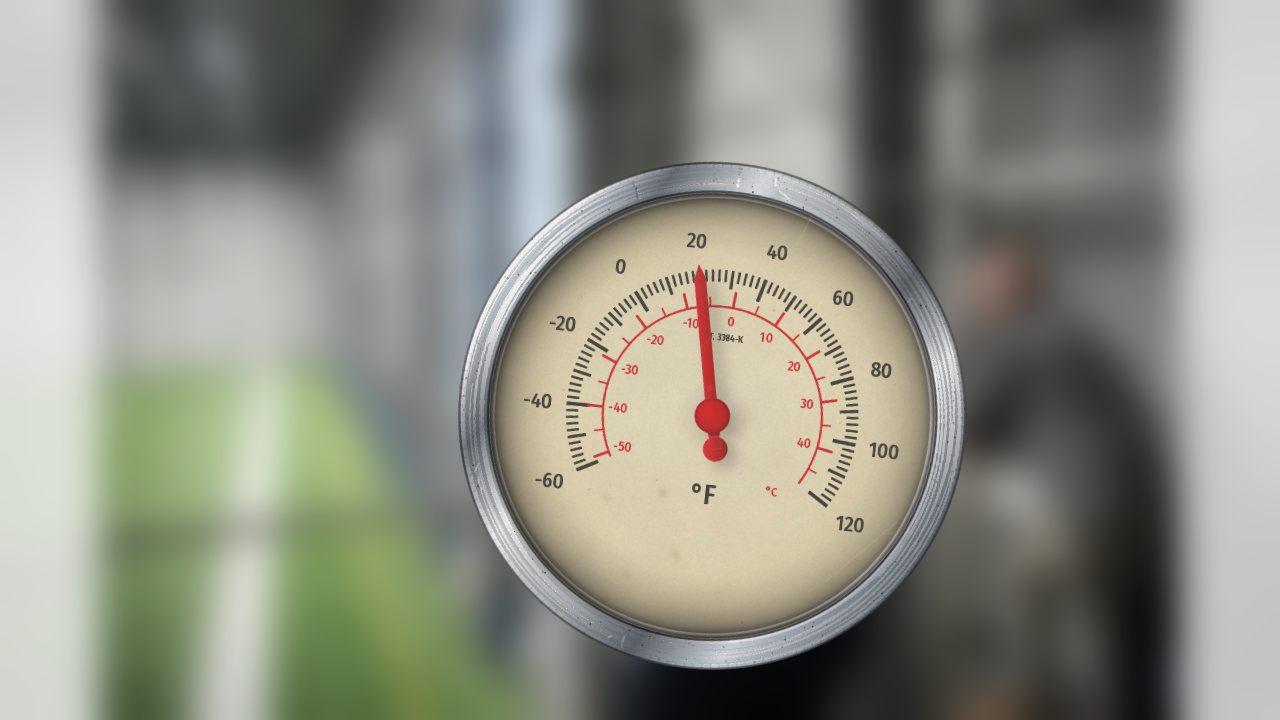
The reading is 20°F
